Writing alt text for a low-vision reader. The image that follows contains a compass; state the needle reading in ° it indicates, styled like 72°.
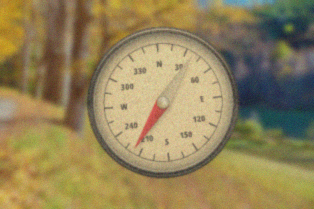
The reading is 217.5°
